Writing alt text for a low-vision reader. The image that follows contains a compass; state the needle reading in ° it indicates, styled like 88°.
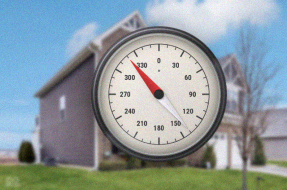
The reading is 320°
